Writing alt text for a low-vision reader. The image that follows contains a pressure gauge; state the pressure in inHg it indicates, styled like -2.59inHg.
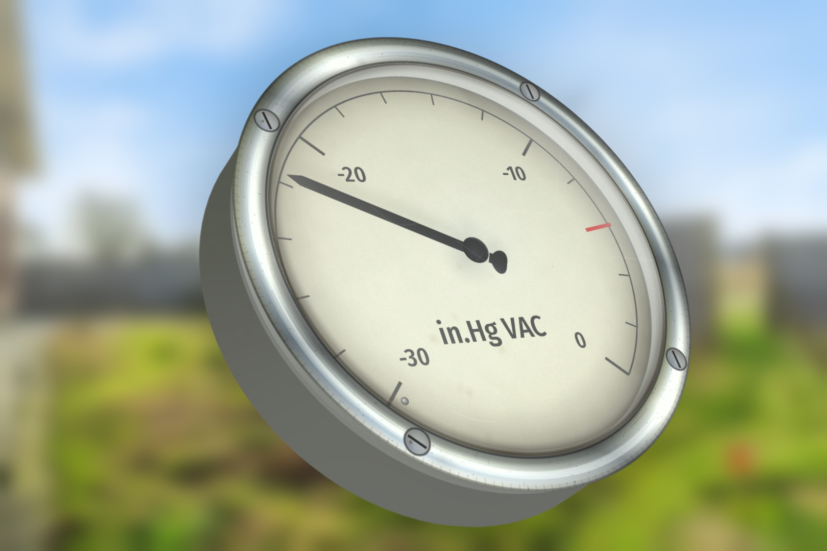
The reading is -22inHg
